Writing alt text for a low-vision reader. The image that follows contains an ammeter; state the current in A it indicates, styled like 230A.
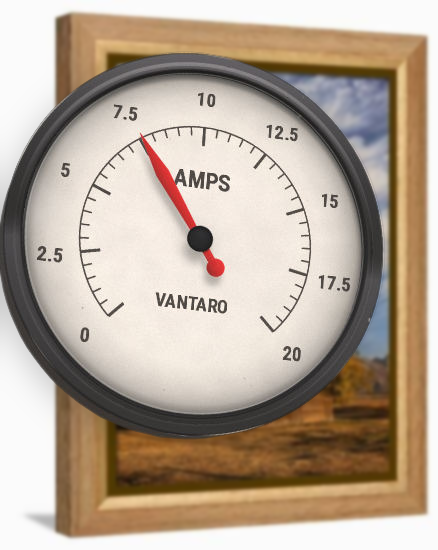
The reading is 7.5A
